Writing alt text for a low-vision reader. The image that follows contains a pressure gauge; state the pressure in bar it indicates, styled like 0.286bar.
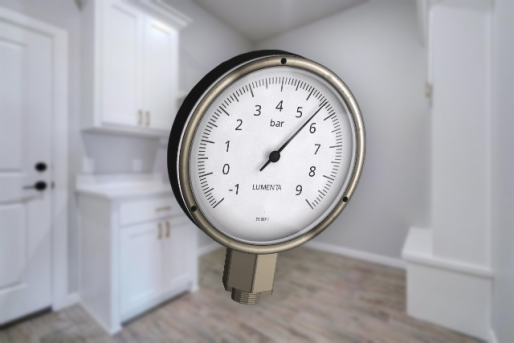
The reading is 5.5bar
